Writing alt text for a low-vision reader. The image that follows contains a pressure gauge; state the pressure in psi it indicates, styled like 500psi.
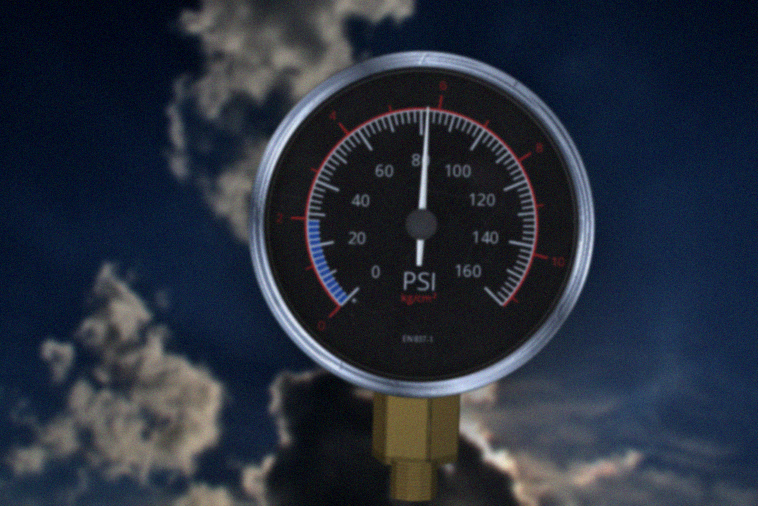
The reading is 82psi
